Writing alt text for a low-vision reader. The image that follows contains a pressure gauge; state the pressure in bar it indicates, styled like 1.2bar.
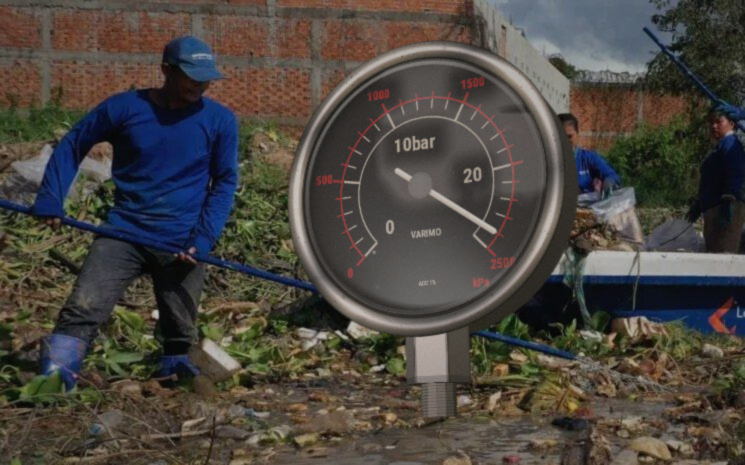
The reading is 24bar
